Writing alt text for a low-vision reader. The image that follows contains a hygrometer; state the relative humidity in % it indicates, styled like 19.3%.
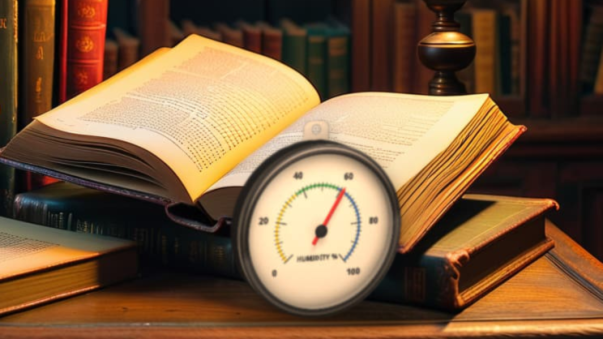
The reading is 60%
